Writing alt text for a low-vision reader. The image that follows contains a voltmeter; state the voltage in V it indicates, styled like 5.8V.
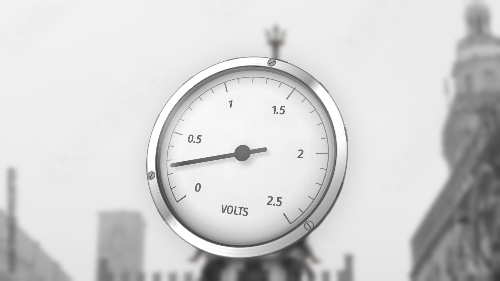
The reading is 0.25V
